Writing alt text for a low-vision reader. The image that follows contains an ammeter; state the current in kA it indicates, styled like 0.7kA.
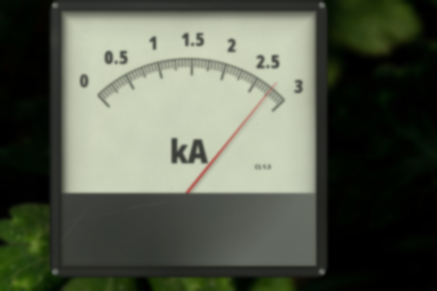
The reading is 2.75kA
